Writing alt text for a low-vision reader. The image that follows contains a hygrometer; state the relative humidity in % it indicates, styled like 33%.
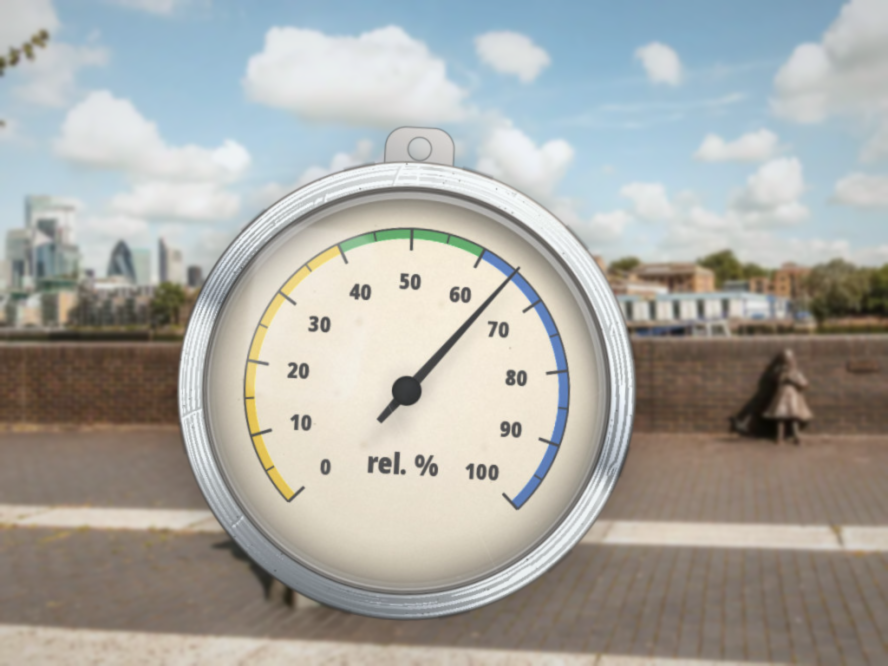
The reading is 65%
